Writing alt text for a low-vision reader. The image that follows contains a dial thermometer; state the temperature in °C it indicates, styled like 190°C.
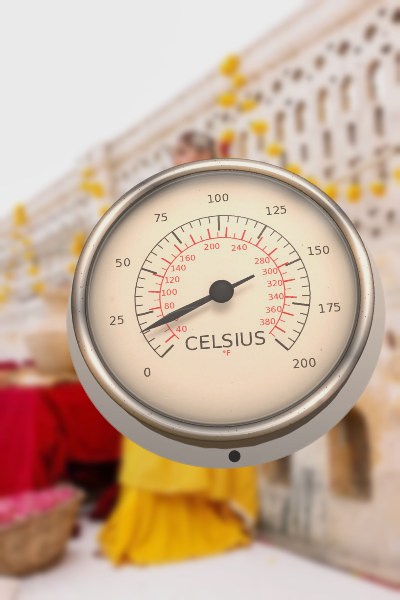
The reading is 15°C
